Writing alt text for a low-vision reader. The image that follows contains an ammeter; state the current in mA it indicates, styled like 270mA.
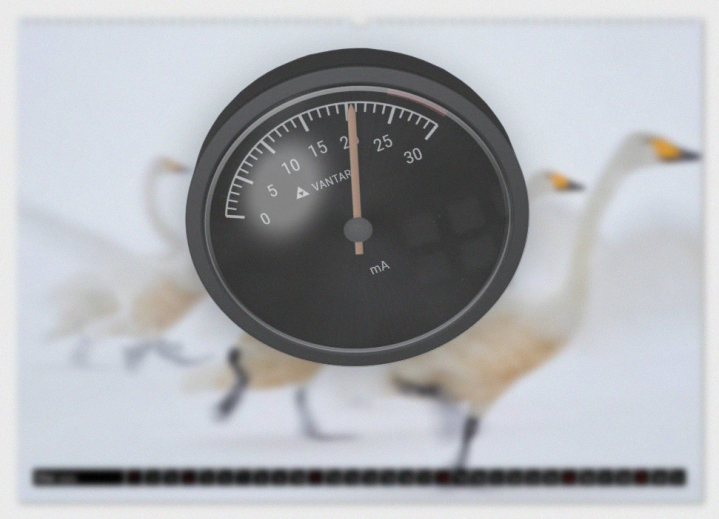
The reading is 20.5mA
